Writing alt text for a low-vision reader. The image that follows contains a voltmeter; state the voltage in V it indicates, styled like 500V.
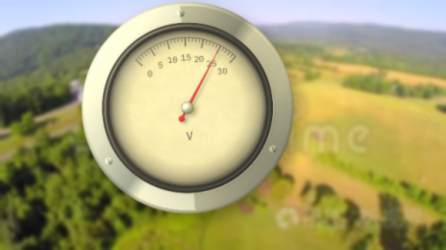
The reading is 25V
